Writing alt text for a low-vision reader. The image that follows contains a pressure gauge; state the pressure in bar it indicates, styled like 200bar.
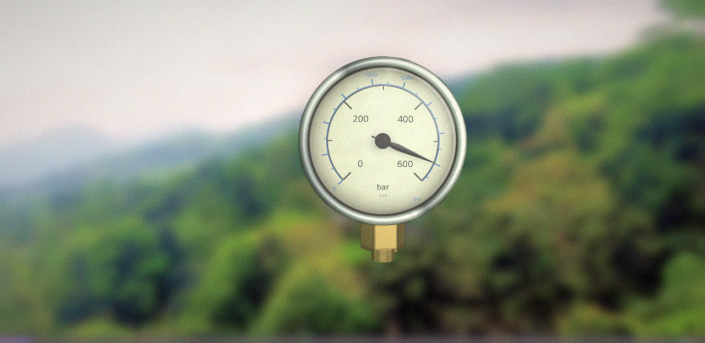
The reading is 550bar
